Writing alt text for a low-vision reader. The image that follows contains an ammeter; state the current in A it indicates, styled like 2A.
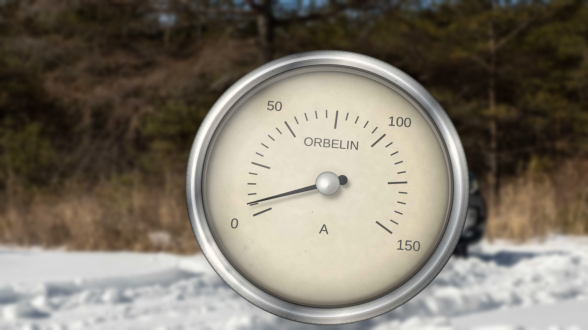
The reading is 5A
